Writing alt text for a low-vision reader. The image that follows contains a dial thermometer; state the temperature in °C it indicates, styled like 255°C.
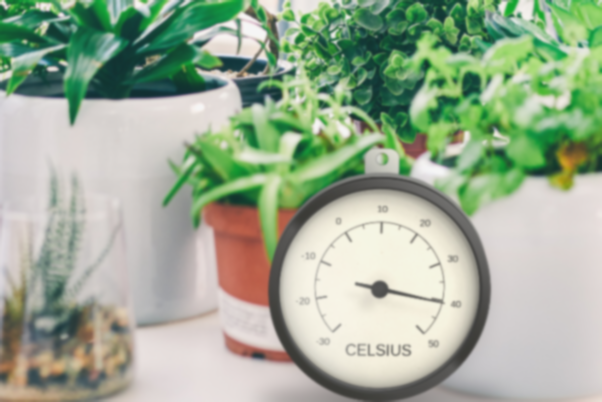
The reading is 40°C
